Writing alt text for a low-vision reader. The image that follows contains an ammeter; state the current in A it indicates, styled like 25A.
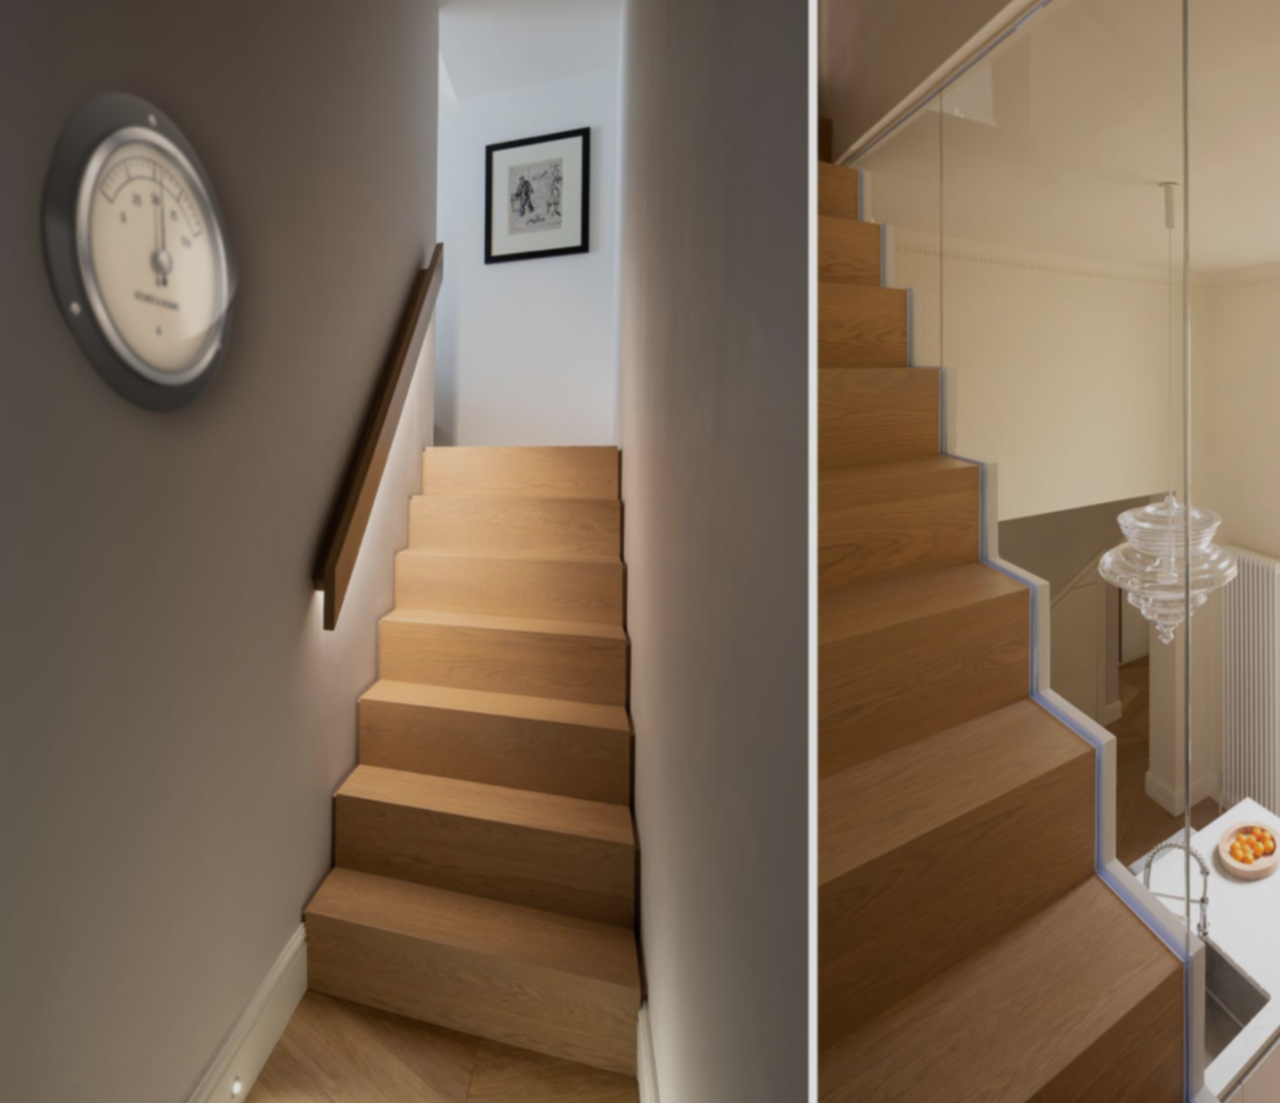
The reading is 50A
